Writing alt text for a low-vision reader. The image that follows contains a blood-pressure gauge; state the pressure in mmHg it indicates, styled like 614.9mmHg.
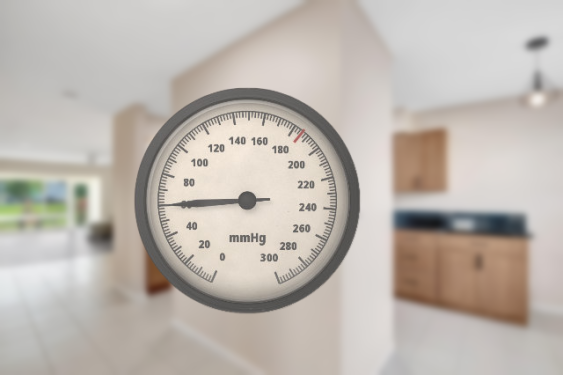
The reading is 60mmHg
